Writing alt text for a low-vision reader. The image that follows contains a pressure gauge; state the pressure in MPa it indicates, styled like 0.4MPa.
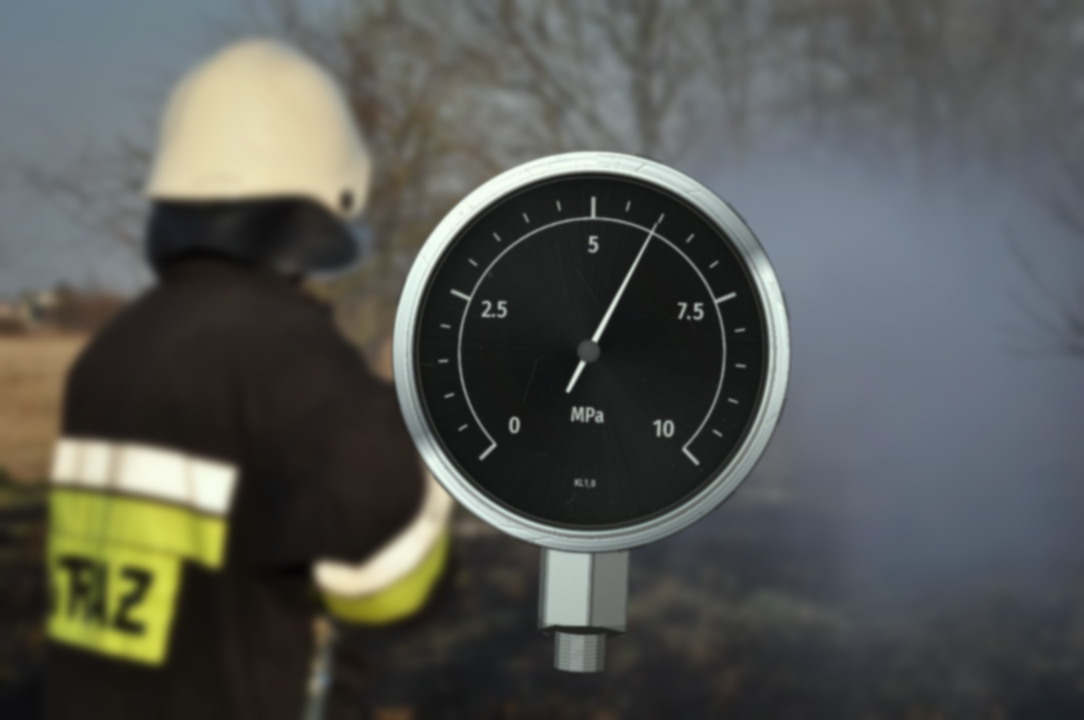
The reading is 6MPa
